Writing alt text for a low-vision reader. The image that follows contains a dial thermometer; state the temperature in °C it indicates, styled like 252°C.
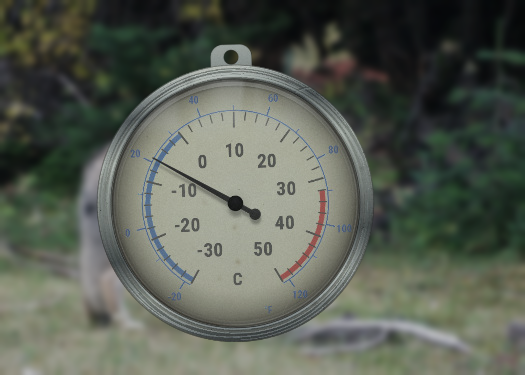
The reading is -6°C
